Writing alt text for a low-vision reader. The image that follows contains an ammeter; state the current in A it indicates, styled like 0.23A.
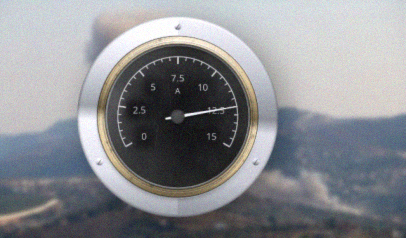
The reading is 12.5A
